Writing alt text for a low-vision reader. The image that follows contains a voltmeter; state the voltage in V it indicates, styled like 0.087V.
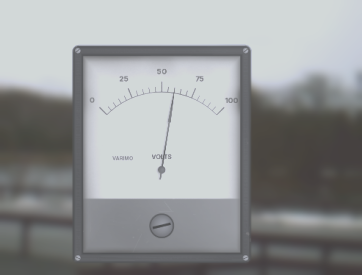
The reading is 60V
